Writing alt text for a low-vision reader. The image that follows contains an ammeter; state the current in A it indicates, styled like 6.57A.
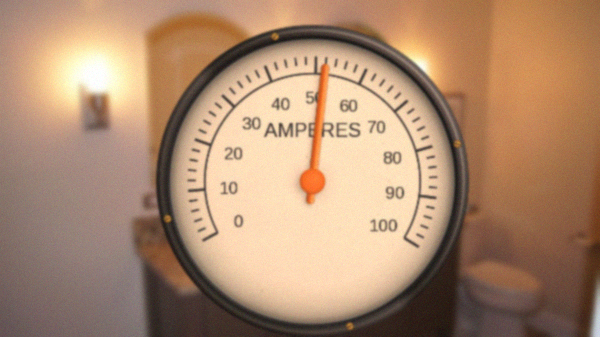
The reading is 52A
